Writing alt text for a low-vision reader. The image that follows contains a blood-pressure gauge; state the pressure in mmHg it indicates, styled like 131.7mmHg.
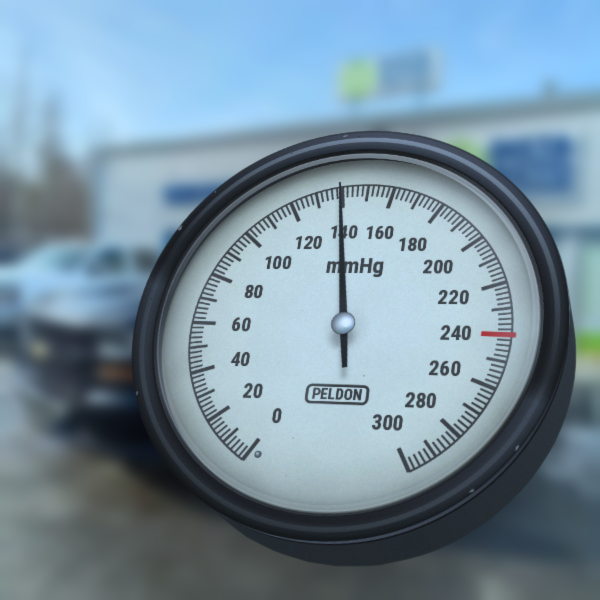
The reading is 140mmHg
